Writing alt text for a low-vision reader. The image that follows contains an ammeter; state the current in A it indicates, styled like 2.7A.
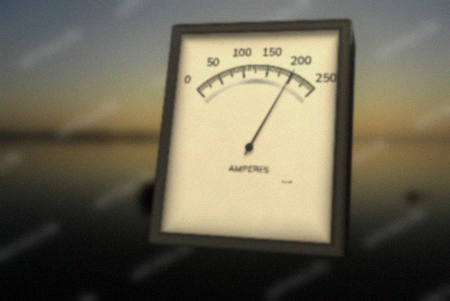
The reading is 200A
